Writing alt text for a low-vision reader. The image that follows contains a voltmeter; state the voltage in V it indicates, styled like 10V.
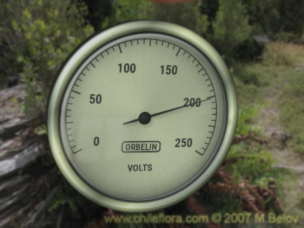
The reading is 200V
